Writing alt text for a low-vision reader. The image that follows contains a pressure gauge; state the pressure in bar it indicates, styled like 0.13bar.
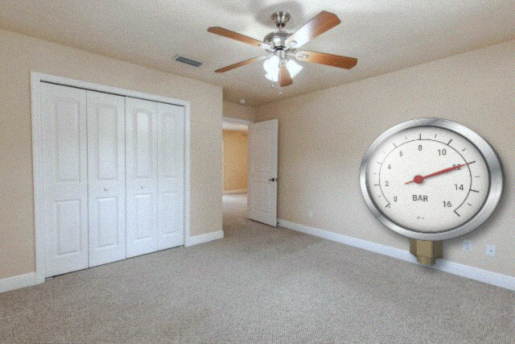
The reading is 12bar
